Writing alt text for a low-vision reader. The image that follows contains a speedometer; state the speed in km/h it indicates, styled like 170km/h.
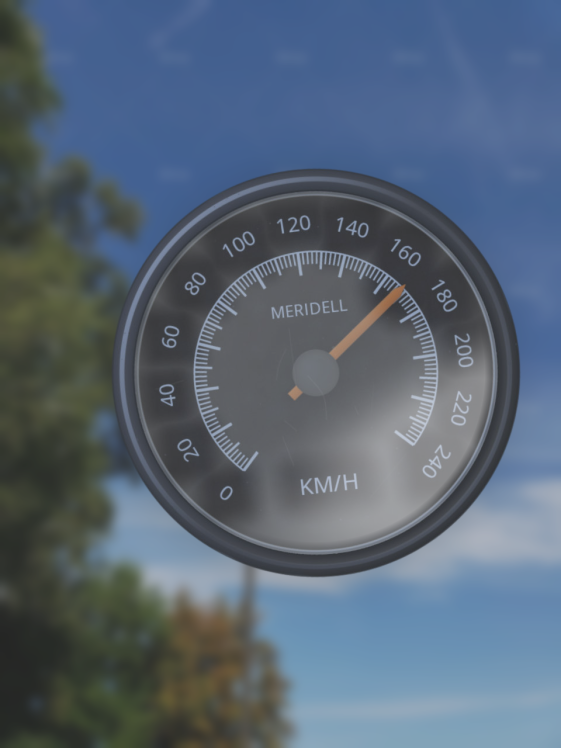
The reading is 168km/h
